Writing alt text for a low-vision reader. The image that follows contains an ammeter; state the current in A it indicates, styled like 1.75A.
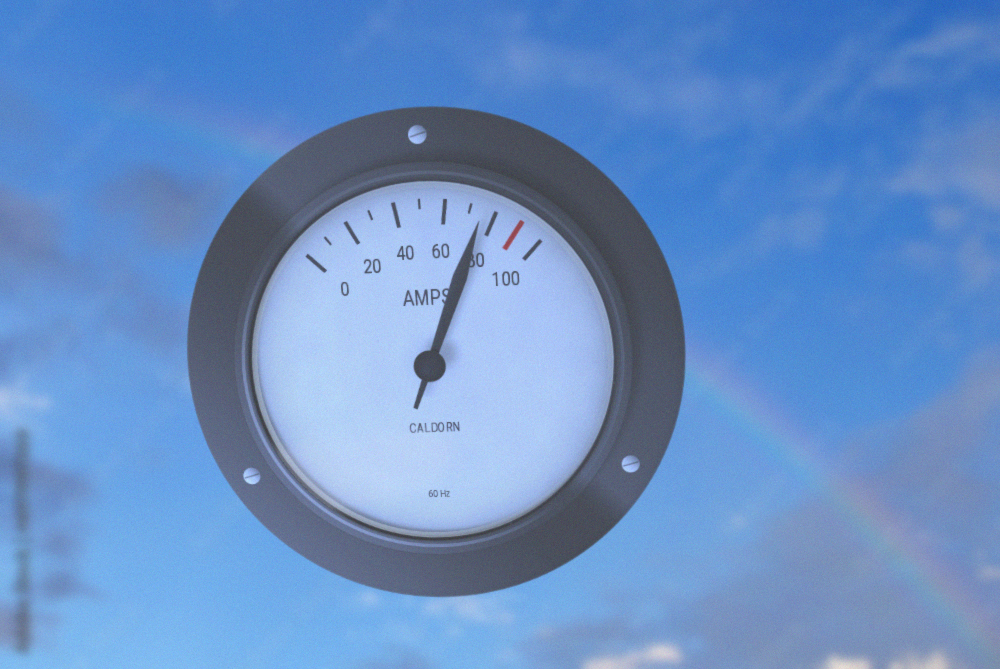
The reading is 75A
